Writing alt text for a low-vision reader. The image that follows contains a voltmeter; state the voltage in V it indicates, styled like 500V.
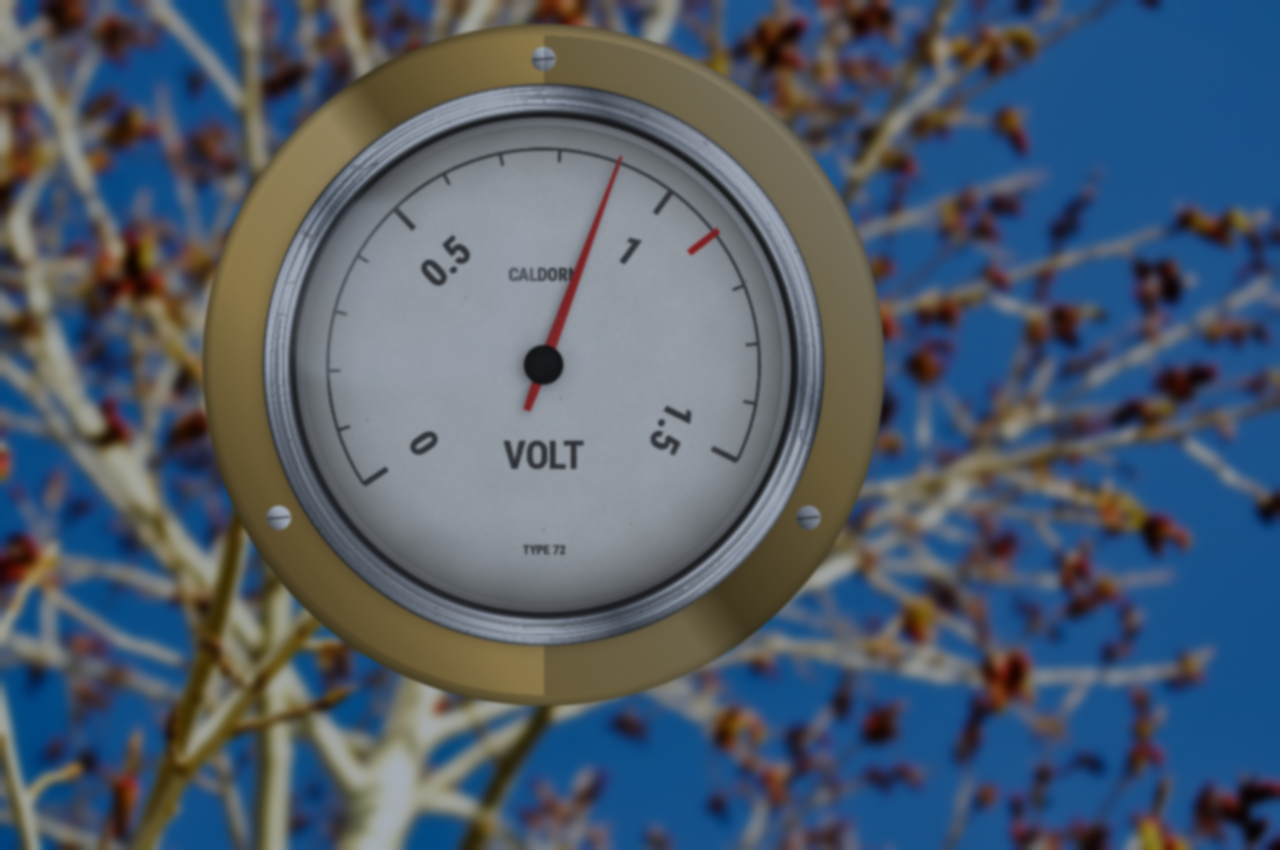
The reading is 0.9V
